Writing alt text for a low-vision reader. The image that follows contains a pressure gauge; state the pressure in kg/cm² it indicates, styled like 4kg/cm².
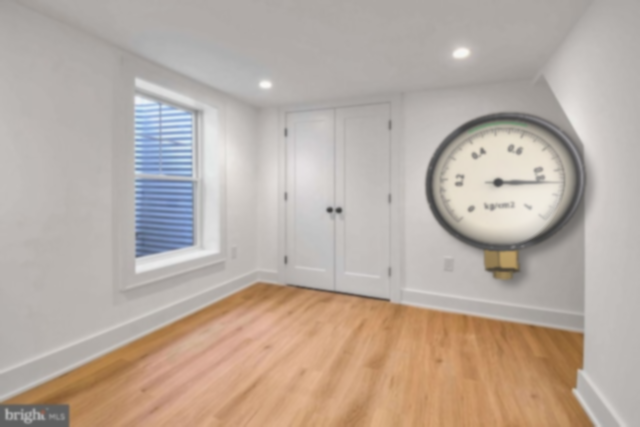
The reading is 0.85kg/cm²
